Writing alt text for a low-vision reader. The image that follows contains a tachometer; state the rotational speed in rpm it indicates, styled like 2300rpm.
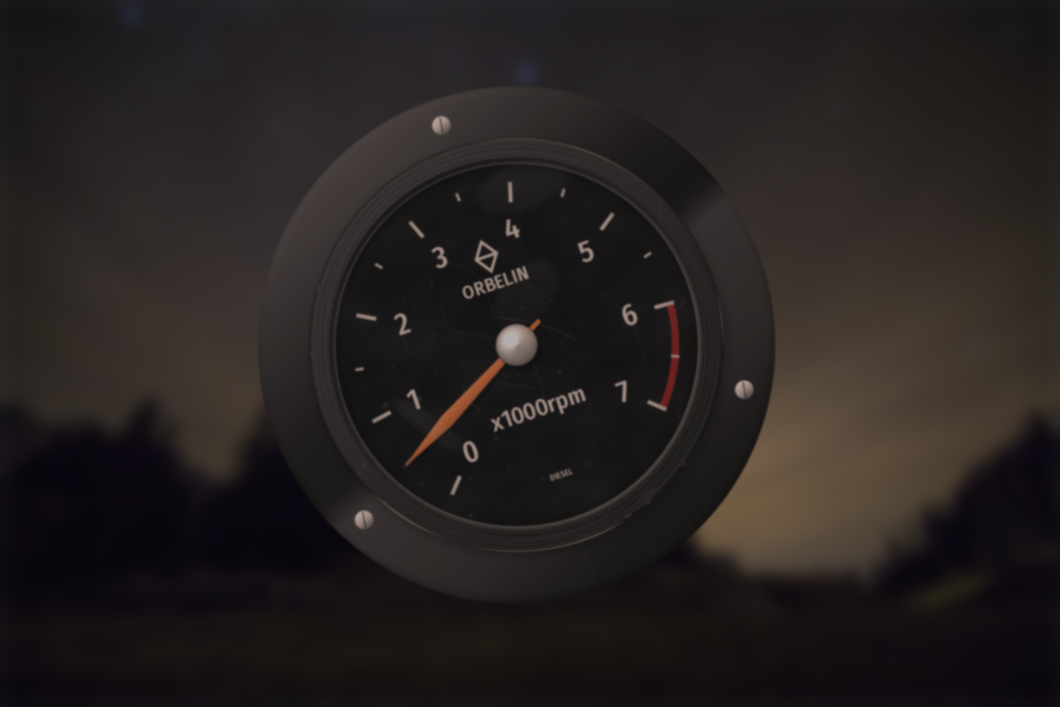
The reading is 500rpm
